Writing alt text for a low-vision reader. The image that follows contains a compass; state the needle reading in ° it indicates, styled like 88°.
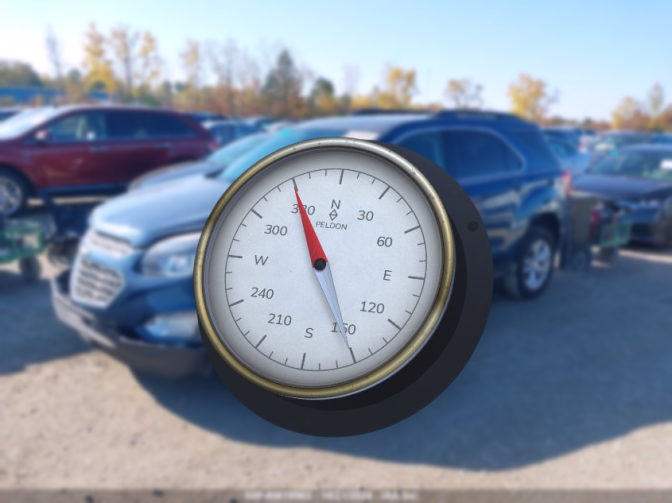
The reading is 330°
